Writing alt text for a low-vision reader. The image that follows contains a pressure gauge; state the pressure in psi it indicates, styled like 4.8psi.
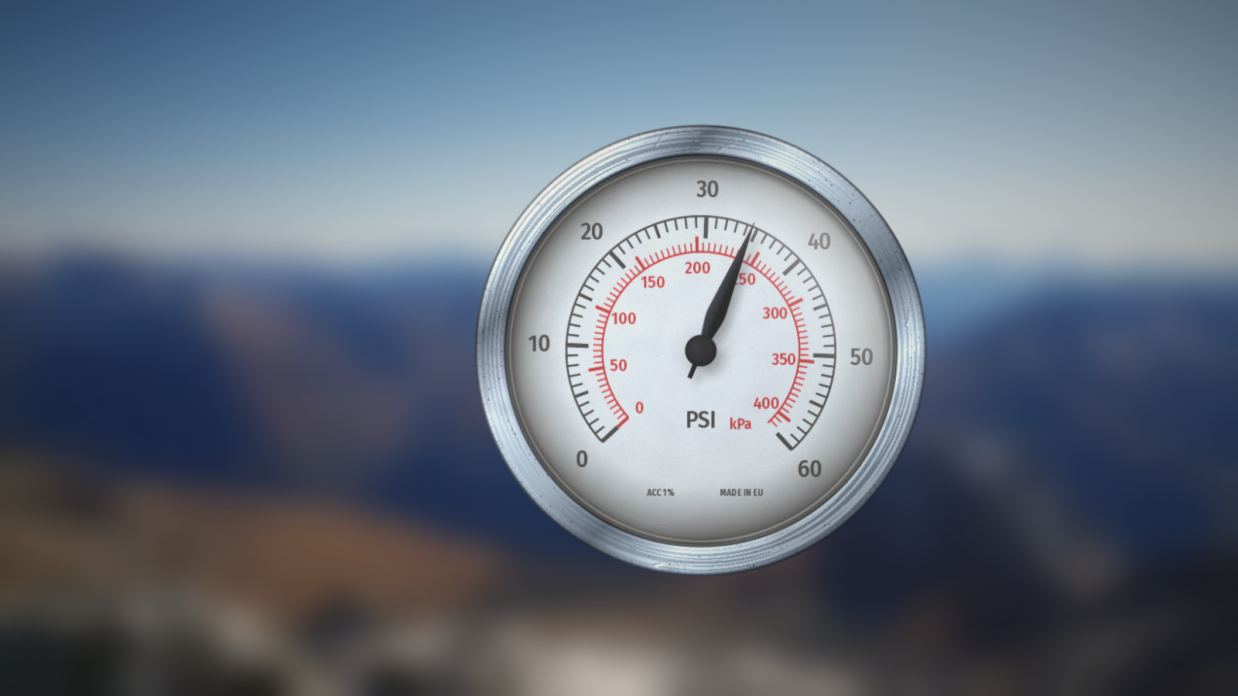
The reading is 34.5psi
